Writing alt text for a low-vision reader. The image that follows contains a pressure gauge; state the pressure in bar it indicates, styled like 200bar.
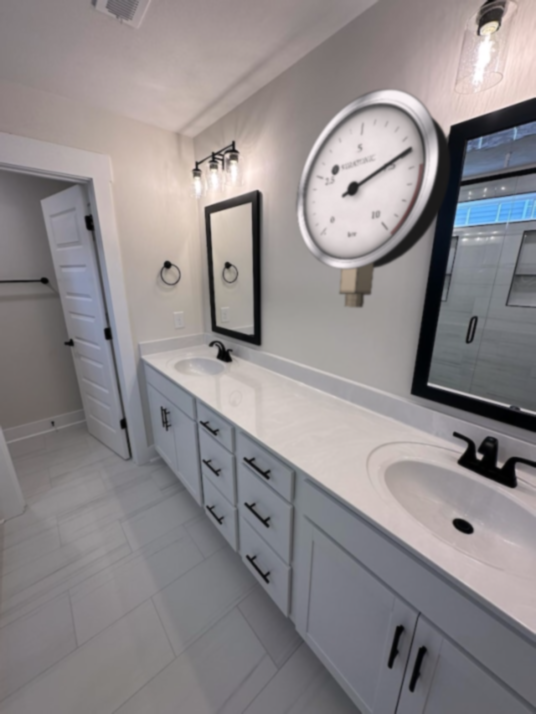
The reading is 7.5bar
